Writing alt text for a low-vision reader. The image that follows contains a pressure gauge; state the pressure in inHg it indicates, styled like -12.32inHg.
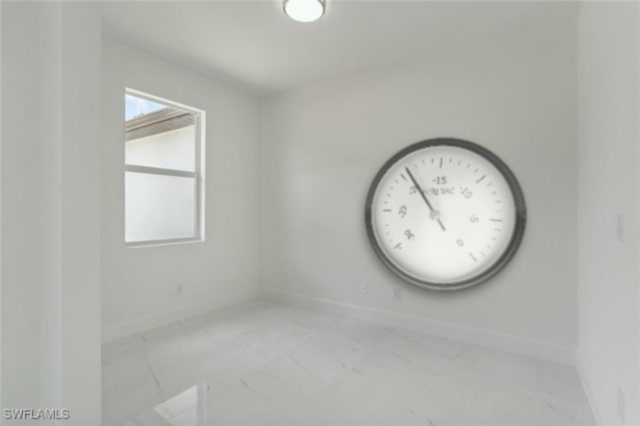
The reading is -19inHg
